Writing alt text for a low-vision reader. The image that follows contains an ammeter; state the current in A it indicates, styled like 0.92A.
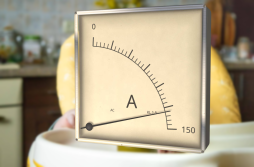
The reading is 130A
